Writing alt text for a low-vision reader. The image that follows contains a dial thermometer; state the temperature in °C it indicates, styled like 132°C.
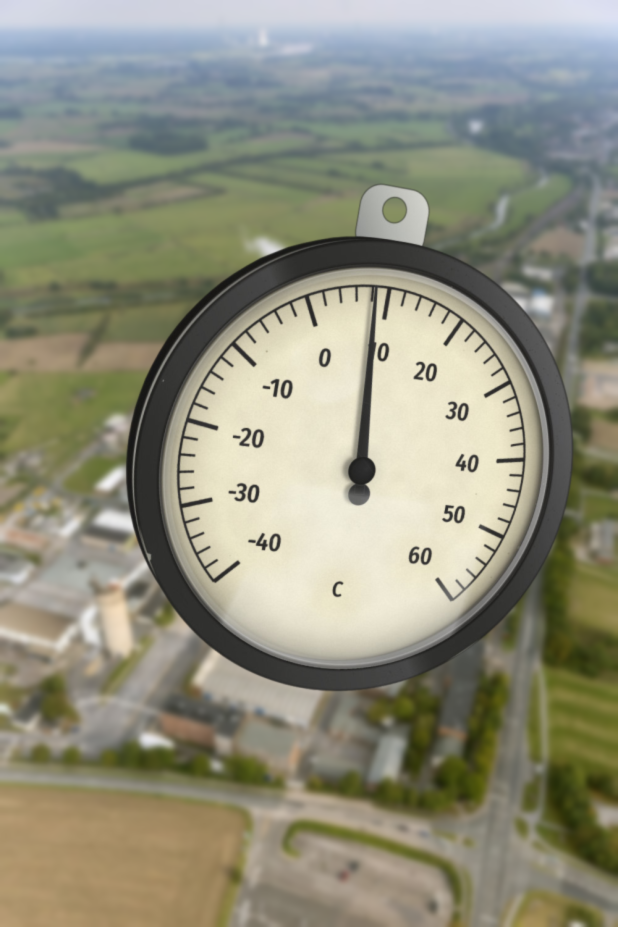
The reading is 8°C
